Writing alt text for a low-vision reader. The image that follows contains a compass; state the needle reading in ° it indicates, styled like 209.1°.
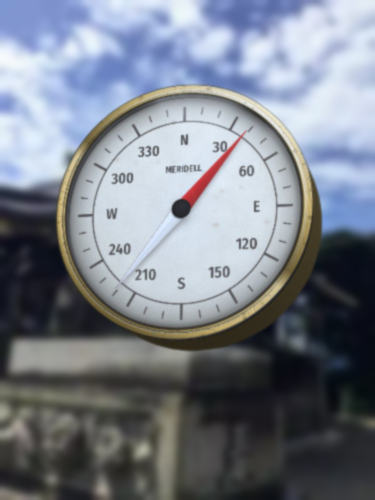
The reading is 40°
